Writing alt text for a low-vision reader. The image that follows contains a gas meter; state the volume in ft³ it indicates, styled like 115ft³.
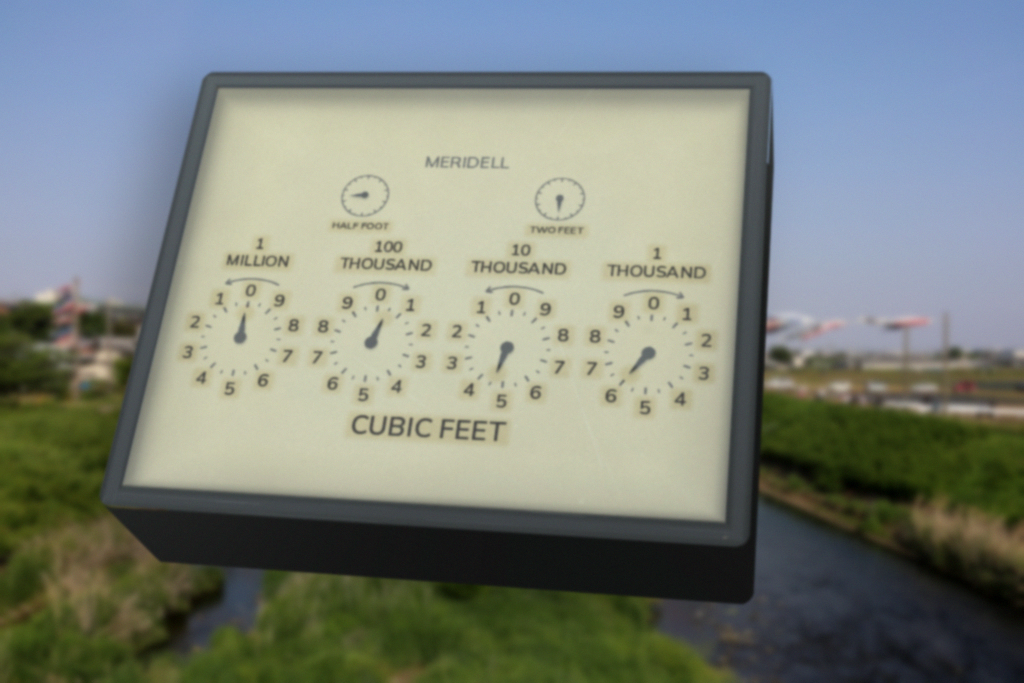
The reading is 4600ft³
